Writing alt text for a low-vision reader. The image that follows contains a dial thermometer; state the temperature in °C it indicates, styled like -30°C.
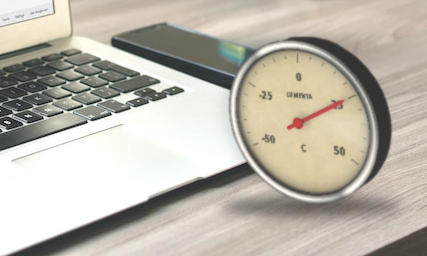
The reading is 25°C
